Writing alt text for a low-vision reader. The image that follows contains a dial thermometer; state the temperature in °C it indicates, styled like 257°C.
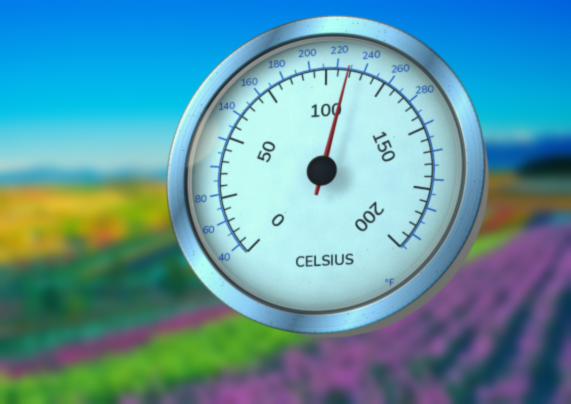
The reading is 110°C
